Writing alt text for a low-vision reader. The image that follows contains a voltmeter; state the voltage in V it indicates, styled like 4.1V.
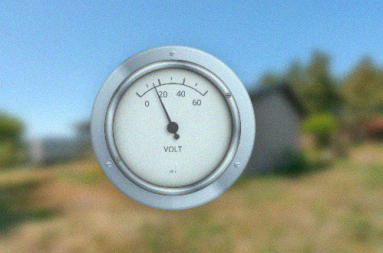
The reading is 15V
